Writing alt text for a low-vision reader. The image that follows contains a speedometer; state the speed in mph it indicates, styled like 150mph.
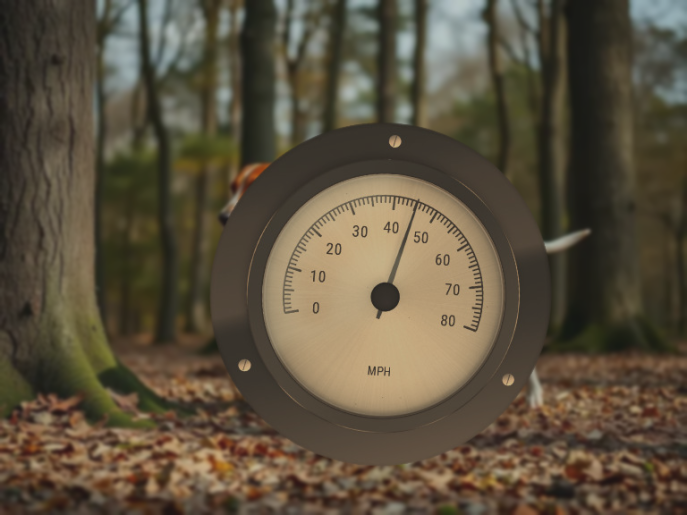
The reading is 45mph
